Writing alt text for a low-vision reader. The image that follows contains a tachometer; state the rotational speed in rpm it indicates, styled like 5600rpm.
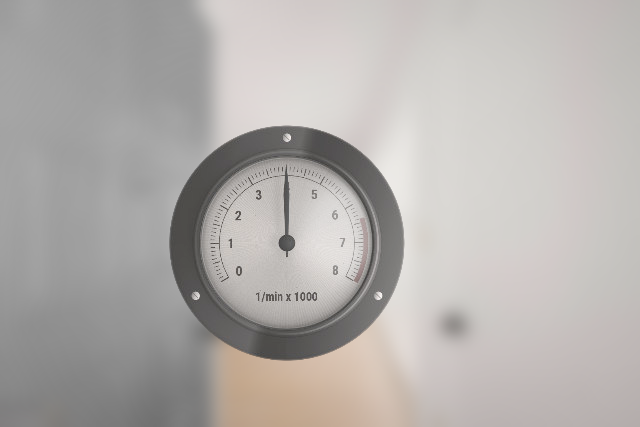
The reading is 4000rpm
